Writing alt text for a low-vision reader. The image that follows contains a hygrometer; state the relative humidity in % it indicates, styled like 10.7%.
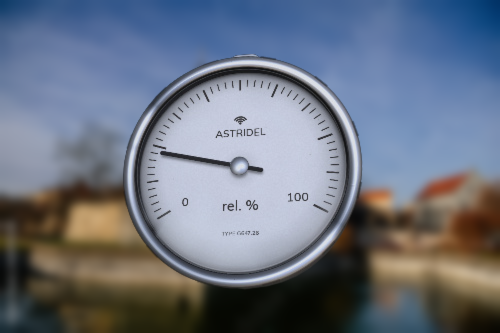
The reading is 18%
